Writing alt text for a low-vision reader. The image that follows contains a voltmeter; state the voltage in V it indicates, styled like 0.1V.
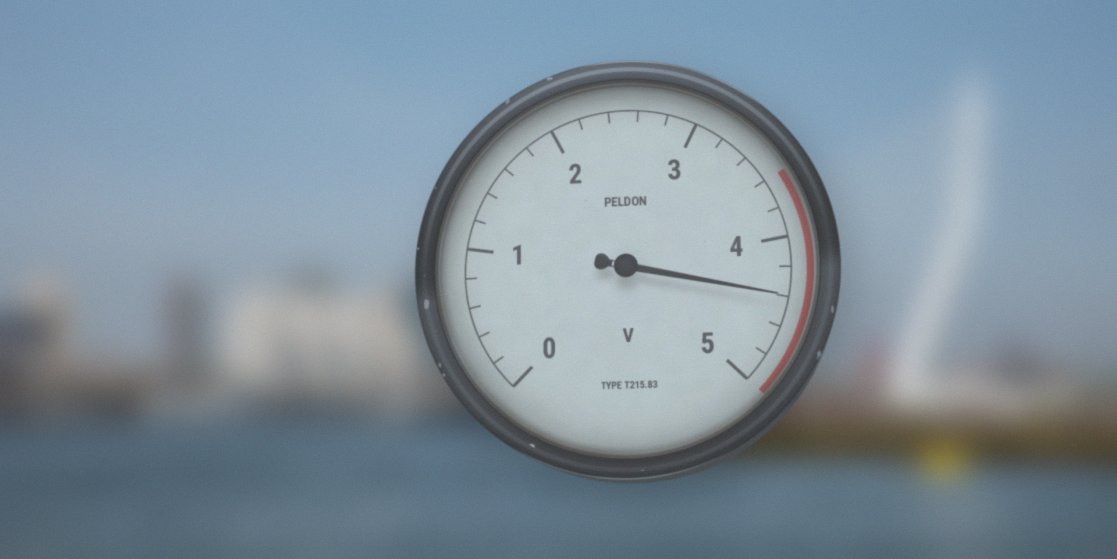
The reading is 4.4V
